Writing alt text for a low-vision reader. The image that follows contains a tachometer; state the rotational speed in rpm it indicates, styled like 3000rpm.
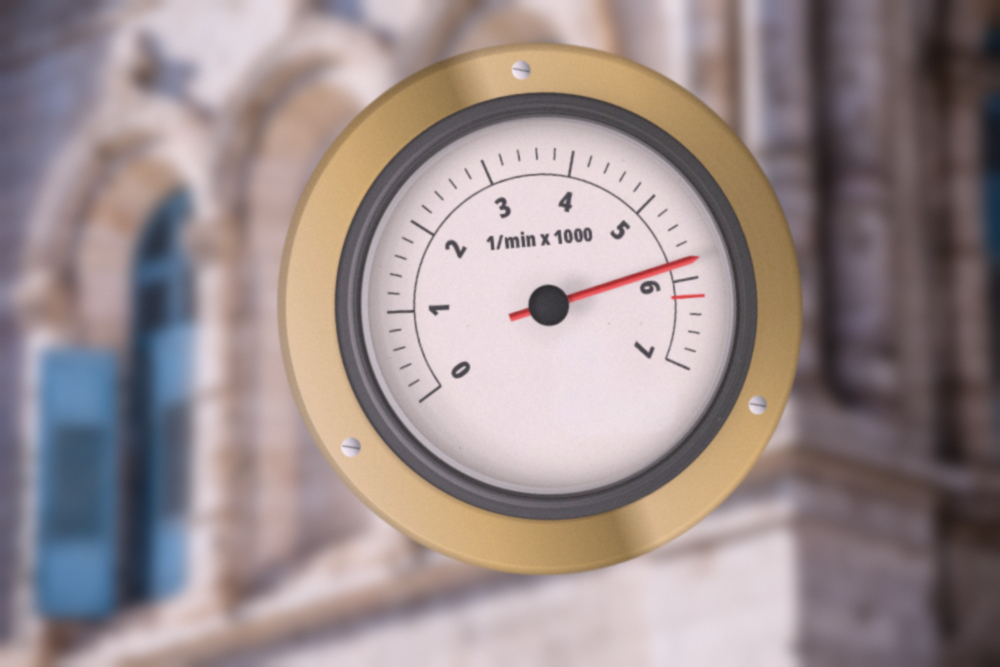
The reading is 5800rpm
